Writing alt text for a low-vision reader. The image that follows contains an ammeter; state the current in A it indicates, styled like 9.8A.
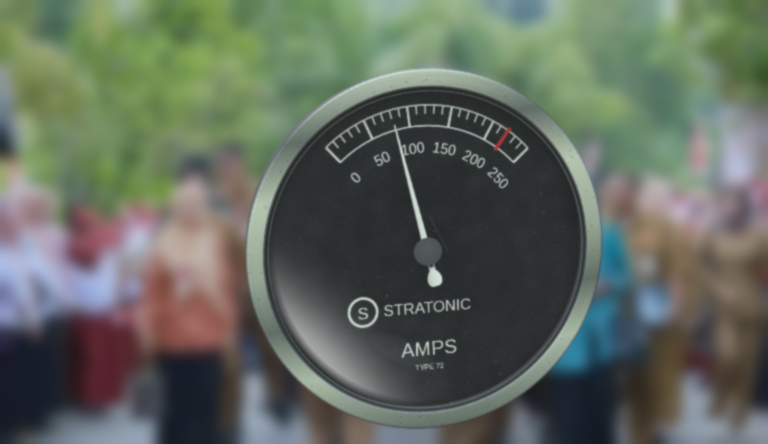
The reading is 80A
